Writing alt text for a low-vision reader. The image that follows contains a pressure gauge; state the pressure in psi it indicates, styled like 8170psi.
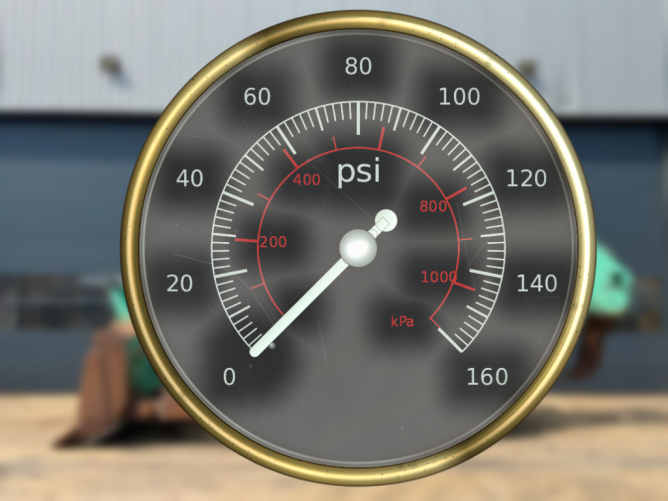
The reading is 0psi
